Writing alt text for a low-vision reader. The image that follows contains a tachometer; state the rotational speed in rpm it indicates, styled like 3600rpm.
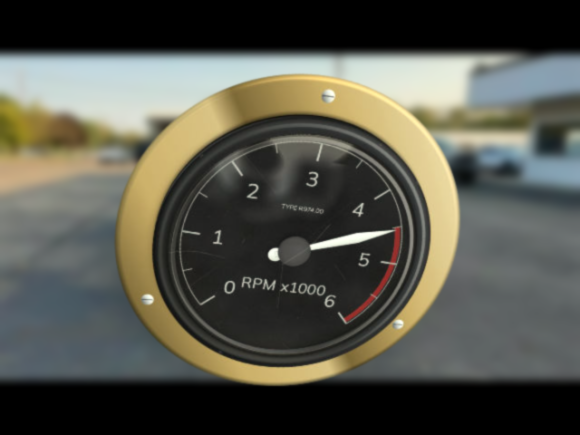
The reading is 4500rpm
